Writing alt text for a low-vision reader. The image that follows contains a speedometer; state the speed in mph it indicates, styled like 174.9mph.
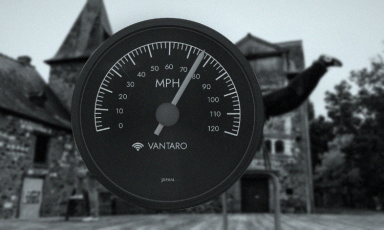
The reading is 76mph
